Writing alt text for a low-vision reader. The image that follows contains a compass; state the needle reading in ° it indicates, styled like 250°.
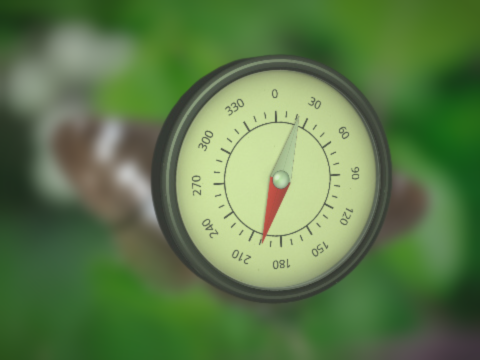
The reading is 200°
